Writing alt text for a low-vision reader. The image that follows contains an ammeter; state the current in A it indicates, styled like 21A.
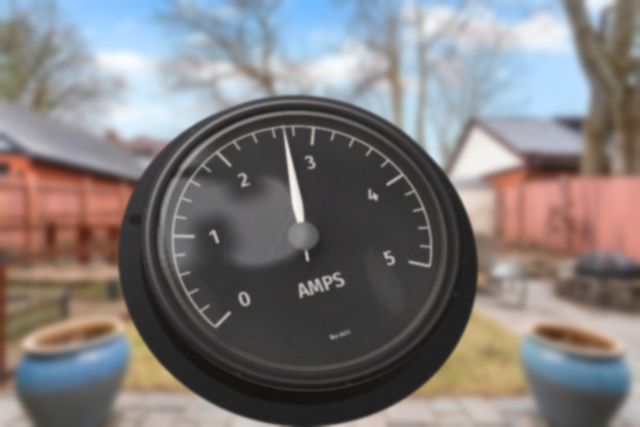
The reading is 2.7A
